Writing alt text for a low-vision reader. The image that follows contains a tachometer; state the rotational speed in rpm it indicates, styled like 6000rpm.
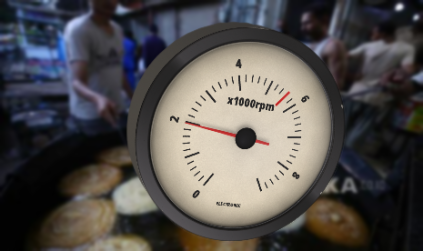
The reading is 2000rpm
